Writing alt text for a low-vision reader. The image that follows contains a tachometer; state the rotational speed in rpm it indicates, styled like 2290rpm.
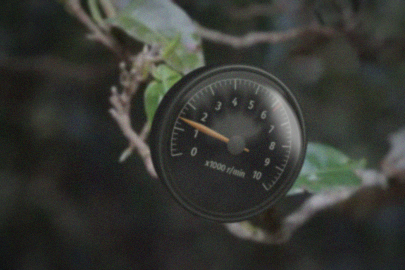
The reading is 1400rpm
